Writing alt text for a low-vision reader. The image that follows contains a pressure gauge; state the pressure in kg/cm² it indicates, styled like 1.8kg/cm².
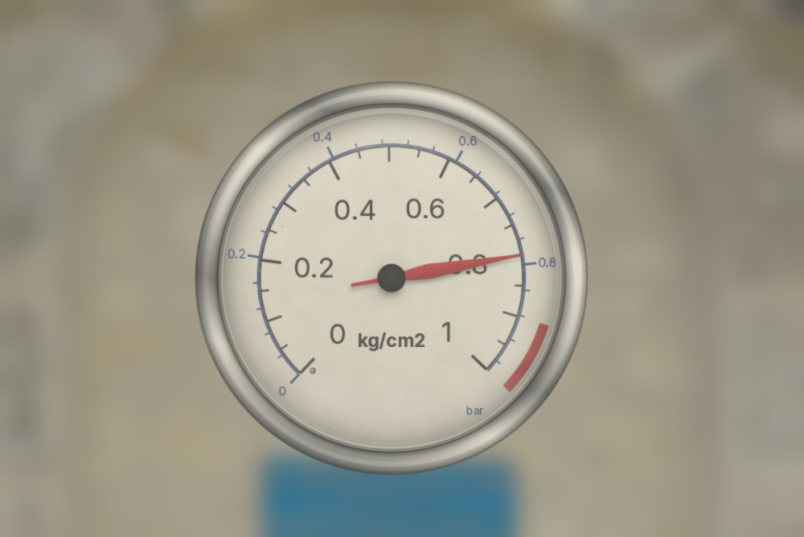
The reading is 0.8kg/cm²
